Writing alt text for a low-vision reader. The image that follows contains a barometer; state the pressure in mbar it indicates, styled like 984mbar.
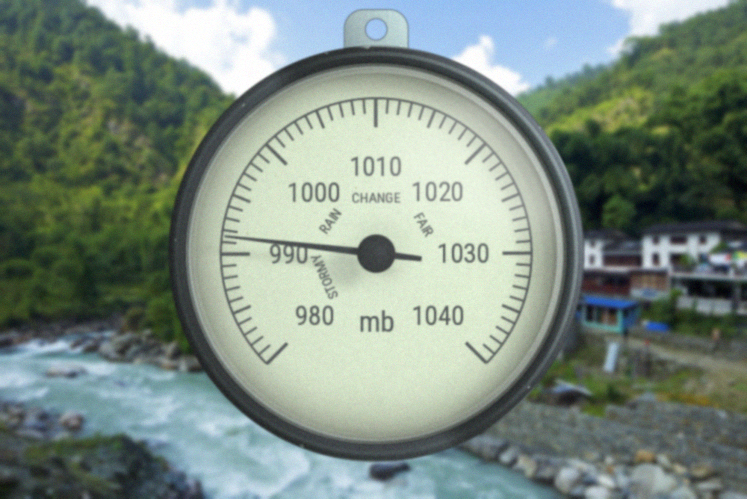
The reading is 991.5mbar
